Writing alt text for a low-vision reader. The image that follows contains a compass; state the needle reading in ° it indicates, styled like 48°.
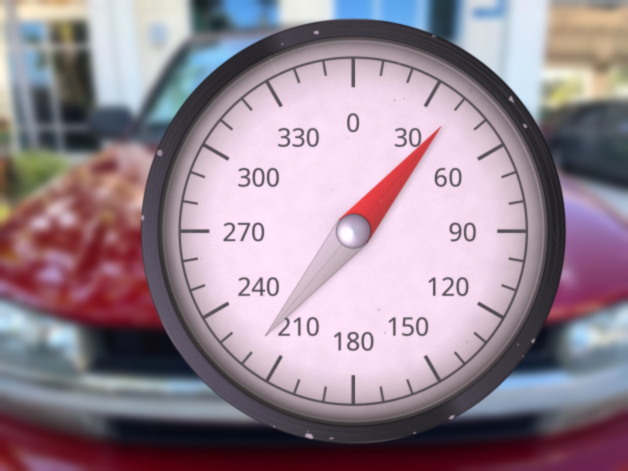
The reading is 40°
